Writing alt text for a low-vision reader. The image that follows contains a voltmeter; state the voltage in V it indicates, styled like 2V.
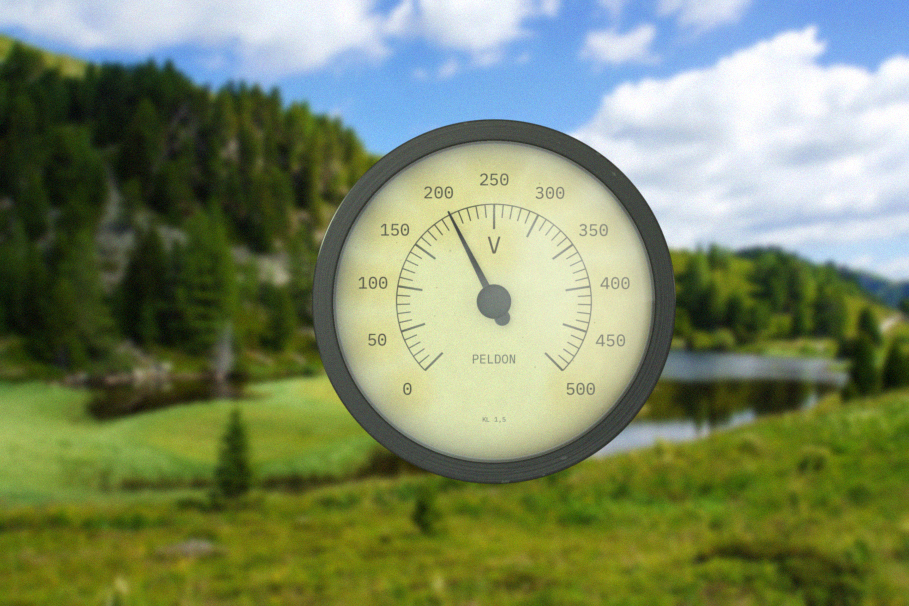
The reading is 200V
